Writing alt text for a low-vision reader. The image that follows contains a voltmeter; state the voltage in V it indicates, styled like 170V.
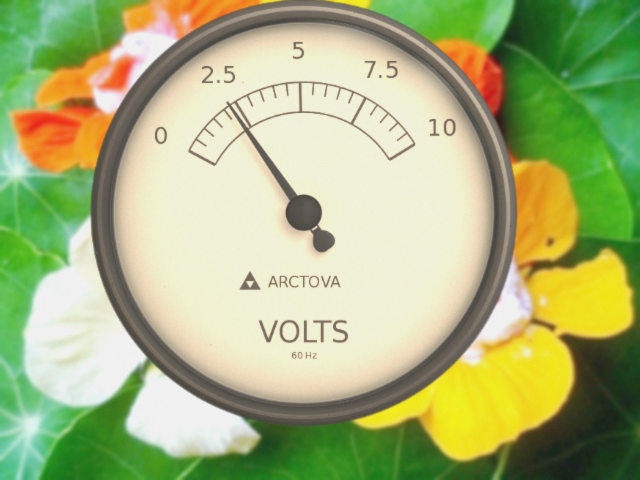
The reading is 2.25V
